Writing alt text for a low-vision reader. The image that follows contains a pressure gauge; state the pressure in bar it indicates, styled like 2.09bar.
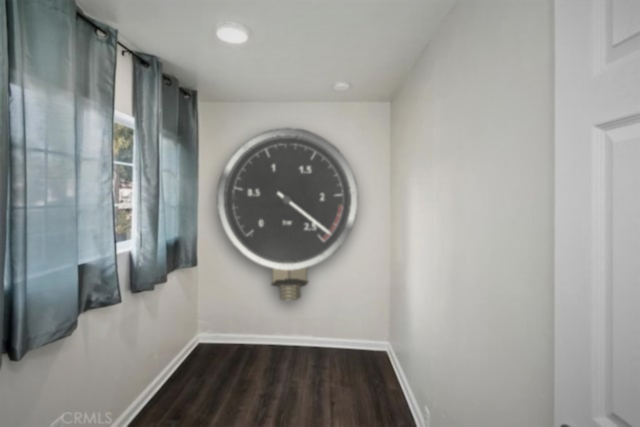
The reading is 2.4bar
